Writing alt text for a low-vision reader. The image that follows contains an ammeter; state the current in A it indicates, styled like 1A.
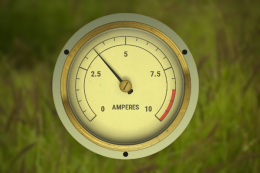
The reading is 3.5A
